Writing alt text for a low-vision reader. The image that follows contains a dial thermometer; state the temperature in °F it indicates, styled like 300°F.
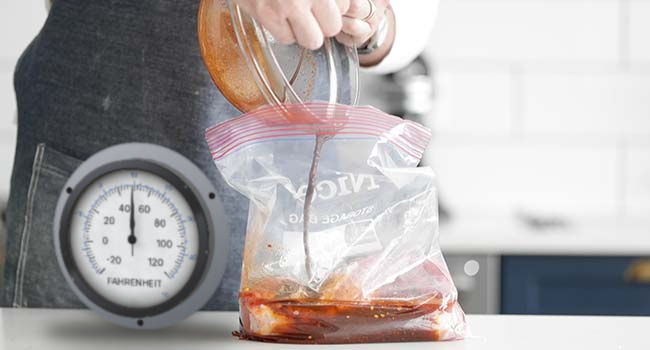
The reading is 50°F
